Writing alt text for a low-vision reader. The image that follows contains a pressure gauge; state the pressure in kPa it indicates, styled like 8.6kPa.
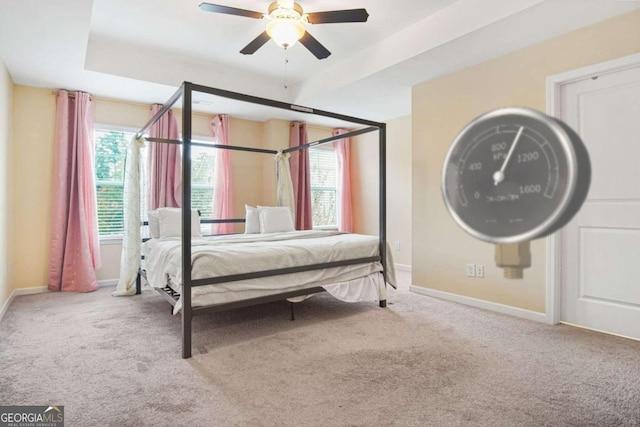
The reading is 1000kPa
